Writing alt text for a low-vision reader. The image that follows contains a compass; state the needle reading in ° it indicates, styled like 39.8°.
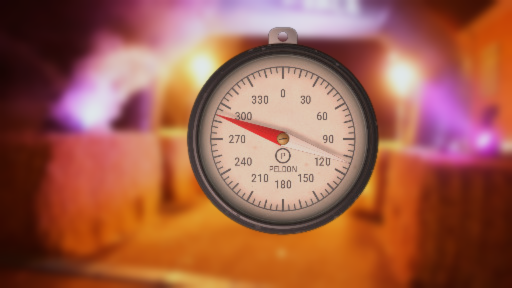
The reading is 290°
